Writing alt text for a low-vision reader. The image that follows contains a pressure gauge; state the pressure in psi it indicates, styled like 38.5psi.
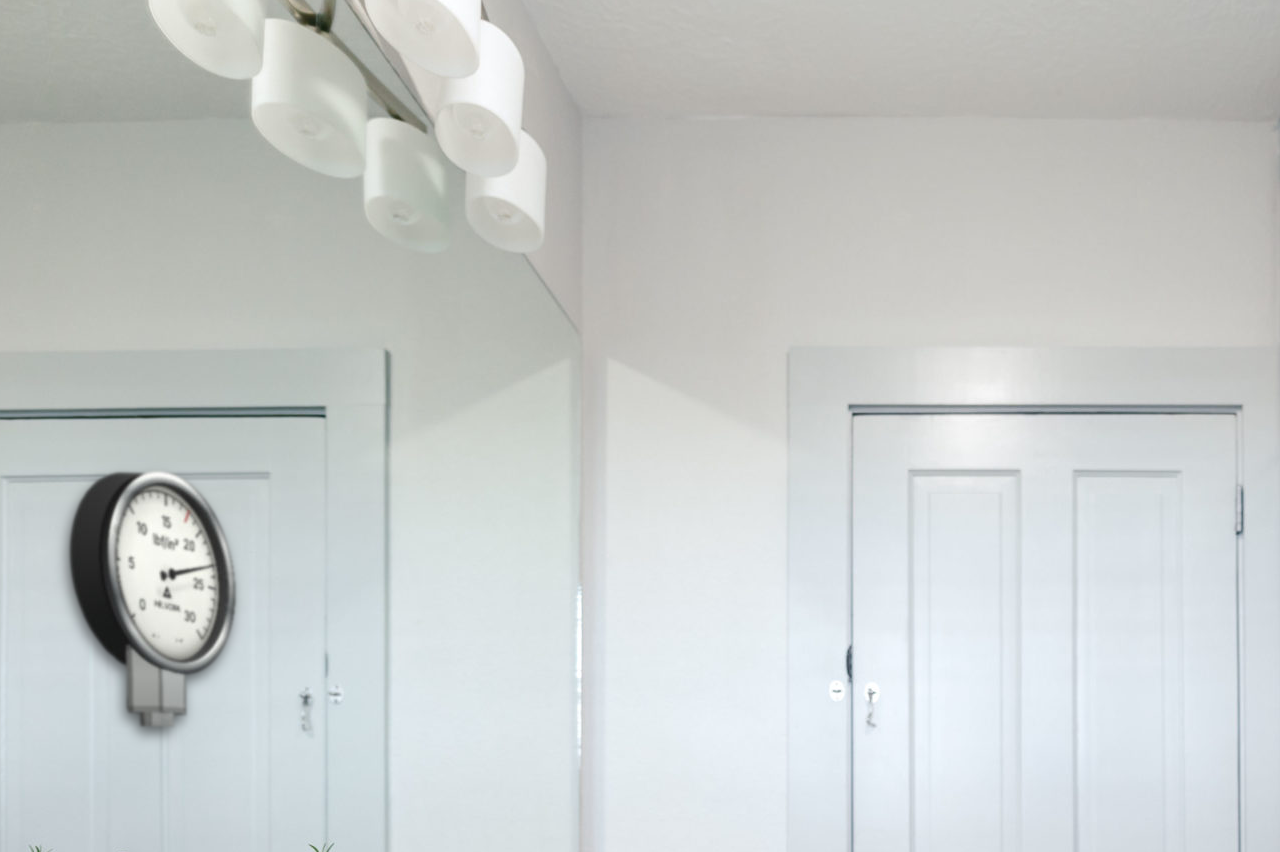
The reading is 23psi
